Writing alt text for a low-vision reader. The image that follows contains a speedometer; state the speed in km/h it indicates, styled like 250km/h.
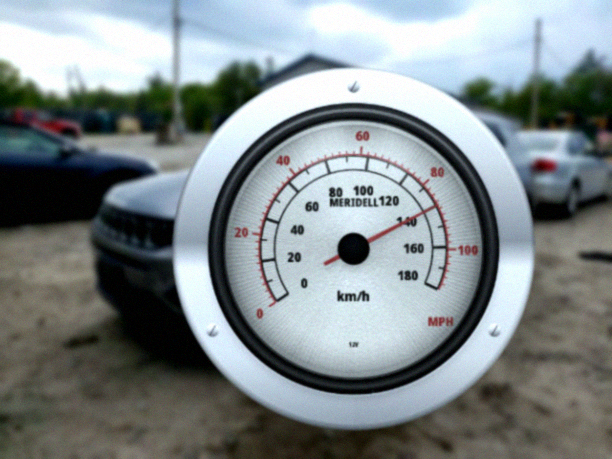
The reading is 140km/h
